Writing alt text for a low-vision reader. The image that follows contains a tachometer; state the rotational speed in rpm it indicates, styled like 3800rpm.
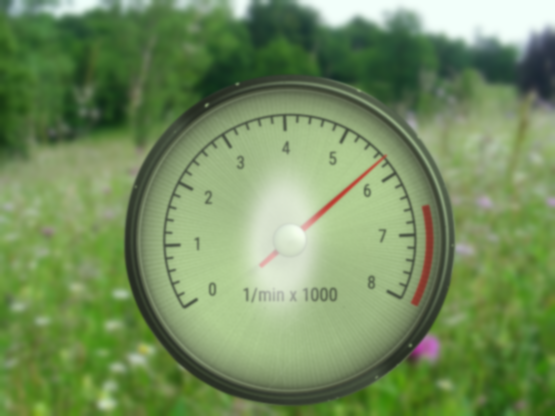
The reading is 5700rpm
